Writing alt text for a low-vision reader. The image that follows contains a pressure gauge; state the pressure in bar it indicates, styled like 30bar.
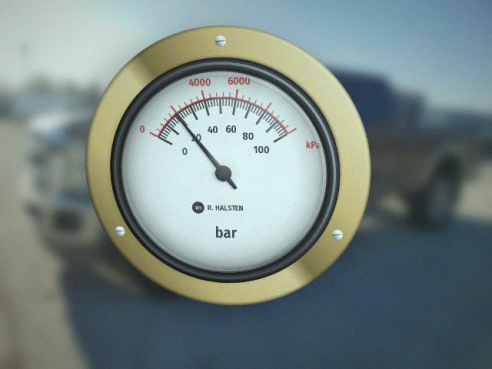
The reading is 20bar
